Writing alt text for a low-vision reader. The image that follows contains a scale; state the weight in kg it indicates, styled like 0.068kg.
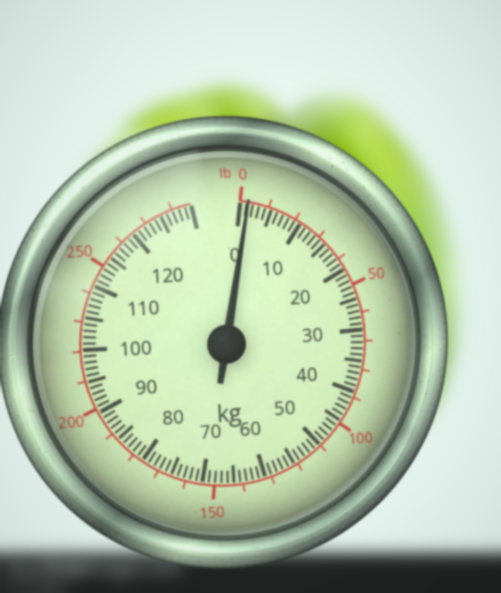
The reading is 1kg
